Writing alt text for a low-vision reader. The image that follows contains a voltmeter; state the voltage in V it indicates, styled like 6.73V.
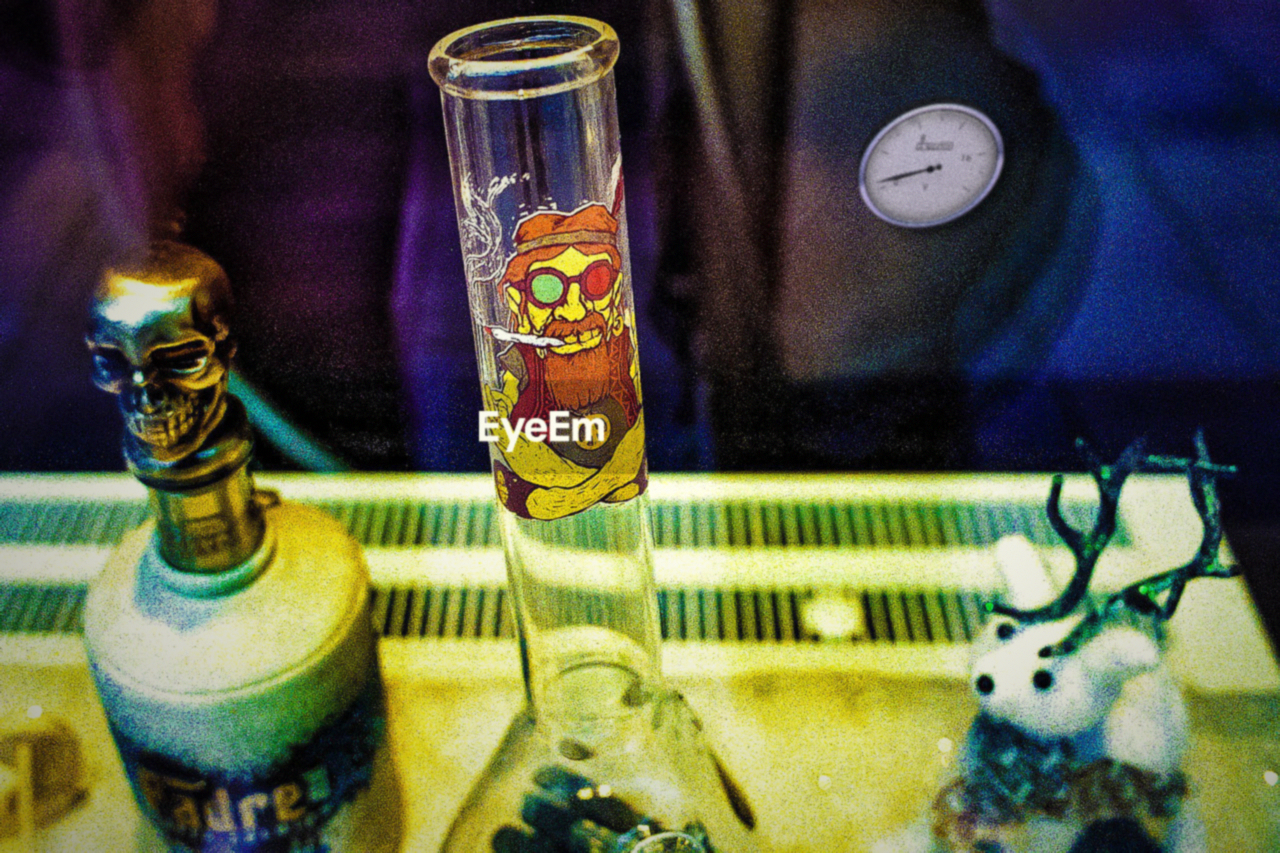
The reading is 1V
